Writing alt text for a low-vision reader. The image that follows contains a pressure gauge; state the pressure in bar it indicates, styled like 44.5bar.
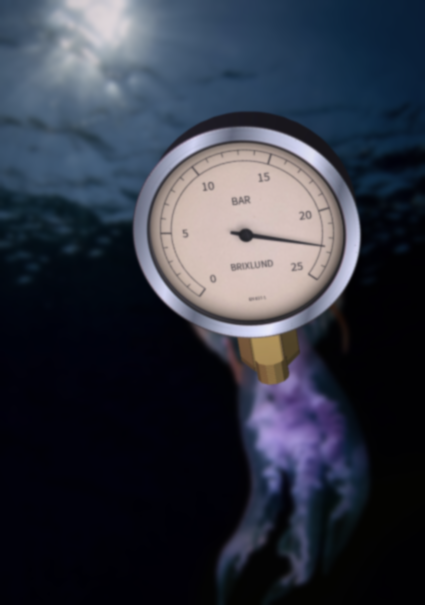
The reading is 22.5bar
